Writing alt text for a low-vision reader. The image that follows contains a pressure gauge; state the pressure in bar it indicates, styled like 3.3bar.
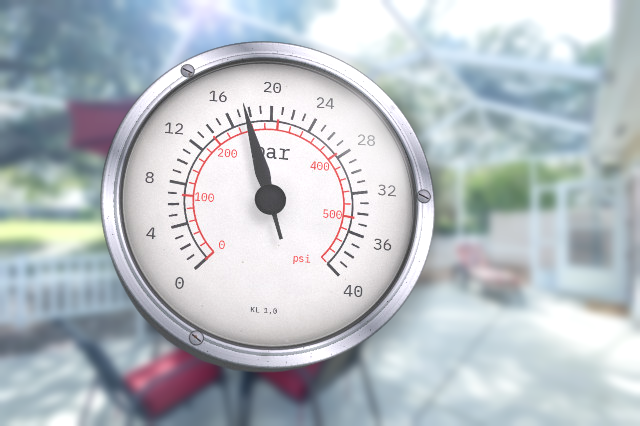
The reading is 17.5bar
